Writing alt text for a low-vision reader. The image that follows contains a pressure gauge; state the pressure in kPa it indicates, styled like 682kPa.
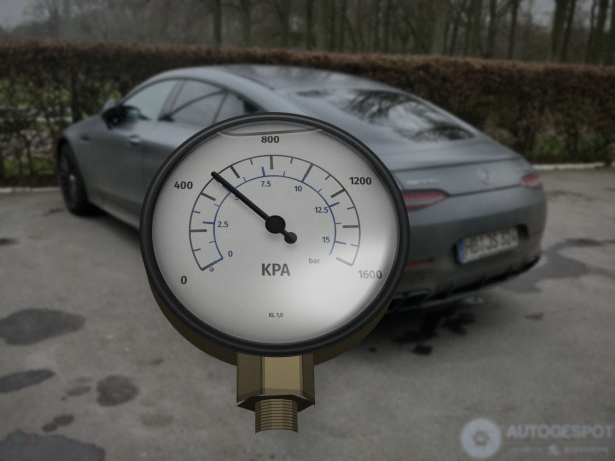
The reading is 500kPa
